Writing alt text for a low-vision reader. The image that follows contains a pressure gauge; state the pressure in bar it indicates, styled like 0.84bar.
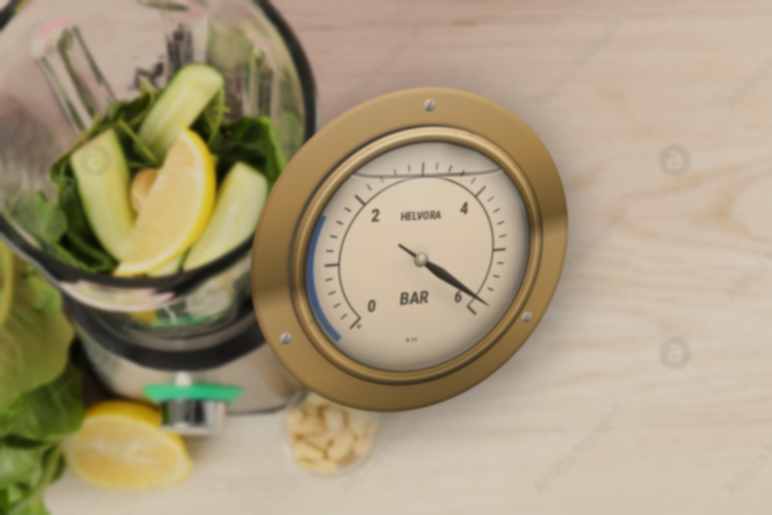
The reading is 5.8bar
